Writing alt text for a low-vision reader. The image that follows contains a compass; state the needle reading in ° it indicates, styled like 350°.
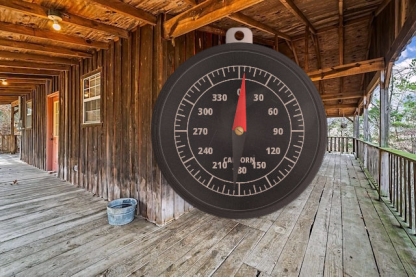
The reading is 5°
